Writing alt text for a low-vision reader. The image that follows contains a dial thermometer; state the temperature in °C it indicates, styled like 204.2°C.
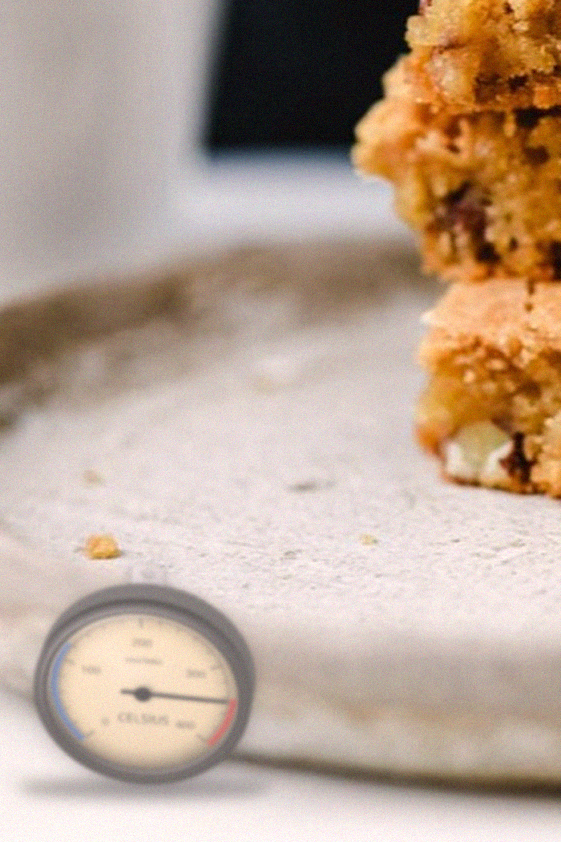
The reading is 340°C
